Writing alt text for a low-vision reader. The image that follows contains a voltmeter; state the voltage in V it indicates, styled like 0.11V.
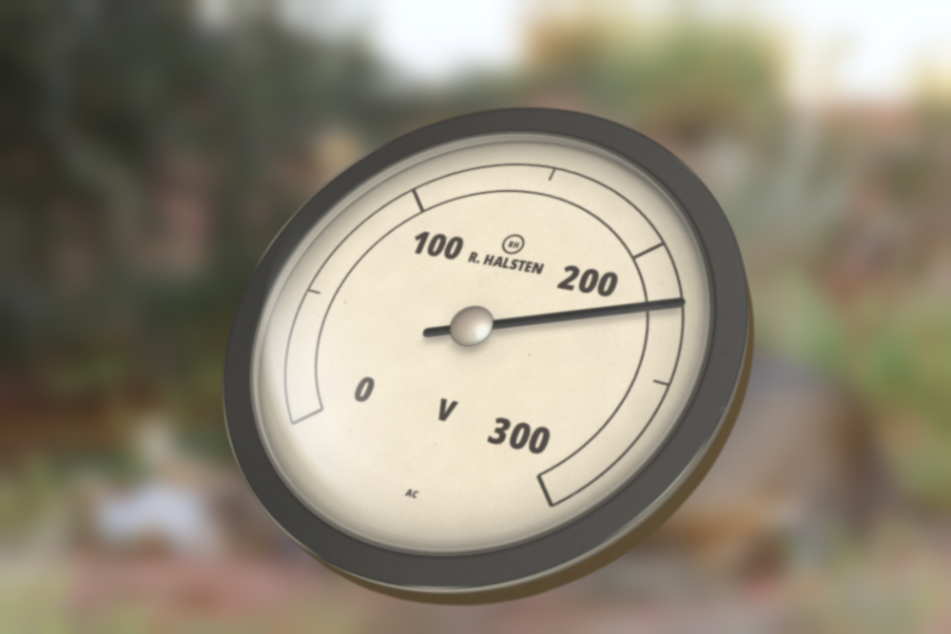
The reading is 225V
